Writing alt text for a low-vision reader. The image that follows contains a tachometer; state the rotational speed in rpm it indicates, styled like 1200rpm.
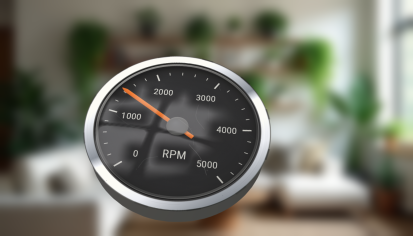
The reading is 1400rpm
